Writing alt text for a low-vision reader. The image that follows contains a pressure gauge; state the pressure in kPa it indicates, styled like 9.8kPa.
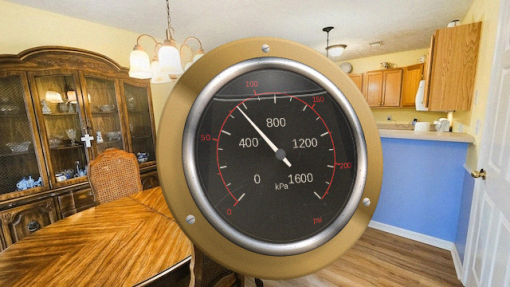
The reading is 550kPa
